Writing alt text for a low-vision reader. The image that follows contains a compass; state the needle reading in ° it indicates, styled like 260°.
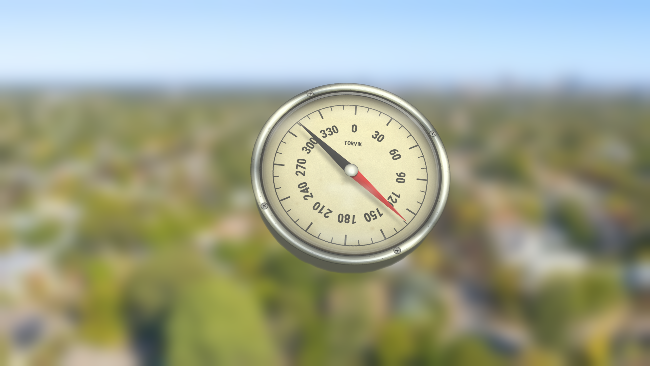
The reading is 130°
